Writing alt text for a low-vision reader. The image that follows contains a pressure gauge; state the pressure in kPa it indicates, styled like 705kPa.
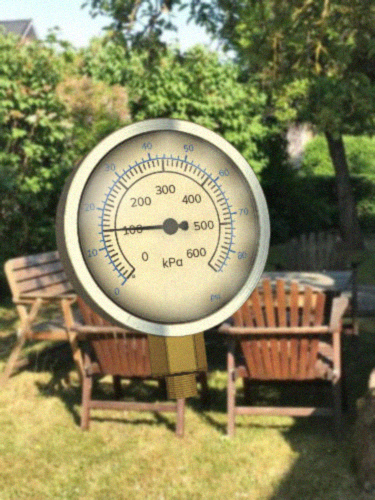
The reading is 100kPa
